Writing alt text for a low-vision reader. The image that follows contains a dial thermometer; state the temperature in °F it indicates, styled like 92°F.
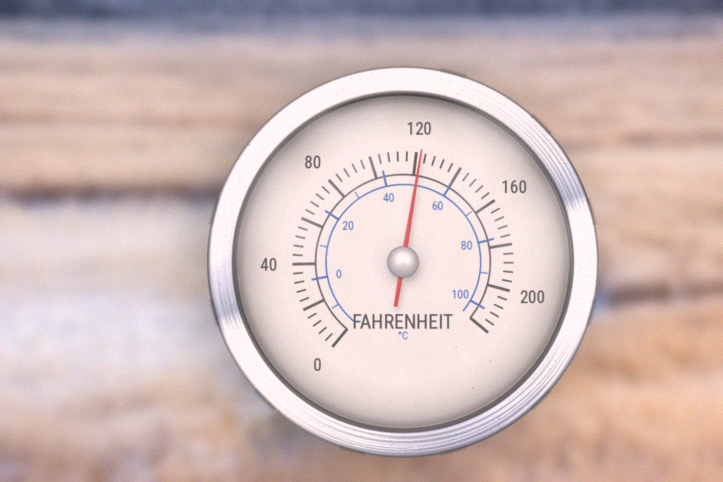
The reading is 122°F
